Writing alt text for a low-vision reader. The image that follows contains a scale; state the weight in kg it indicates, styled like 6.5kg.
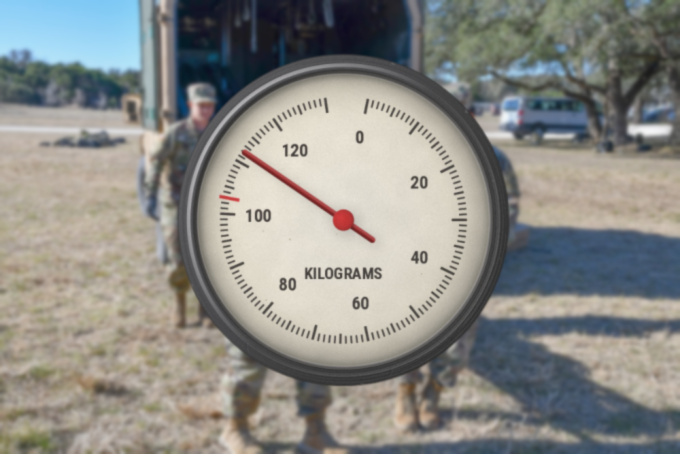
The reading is 112kg
